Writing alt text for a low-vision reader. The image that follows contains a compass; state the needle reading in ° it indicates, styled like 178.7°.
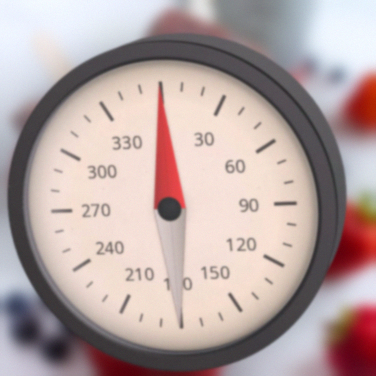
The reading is 0°
